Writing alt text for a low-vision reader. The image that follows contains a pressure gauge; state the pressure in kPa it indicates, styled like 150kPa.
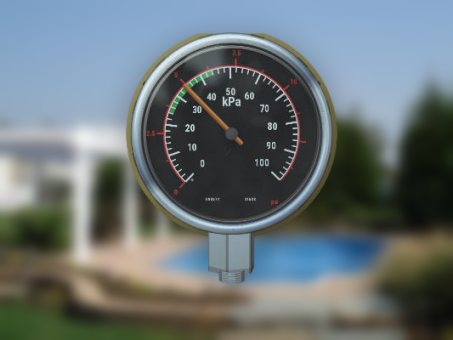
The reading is 34kPa
